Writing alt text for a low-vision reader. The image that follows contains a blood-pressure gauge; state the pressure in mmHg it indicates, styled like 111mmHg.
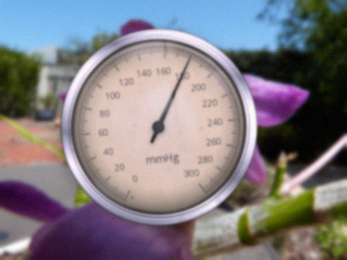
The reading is 180mmHg
